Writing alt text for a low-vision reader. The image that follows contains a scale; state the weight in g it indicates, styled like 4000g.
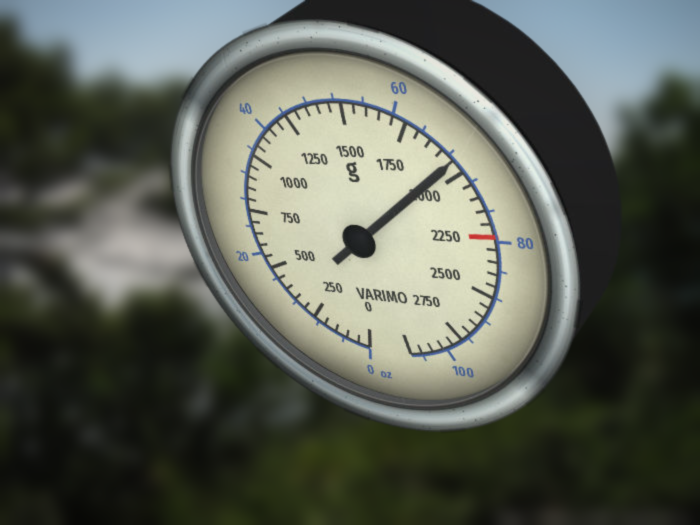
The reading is 1950g
